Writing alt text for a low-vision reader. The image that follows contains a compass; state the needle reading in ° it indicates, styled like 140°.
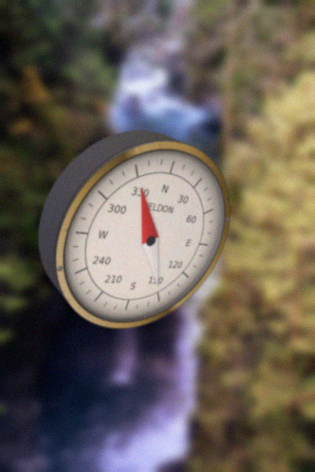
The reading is 330°
